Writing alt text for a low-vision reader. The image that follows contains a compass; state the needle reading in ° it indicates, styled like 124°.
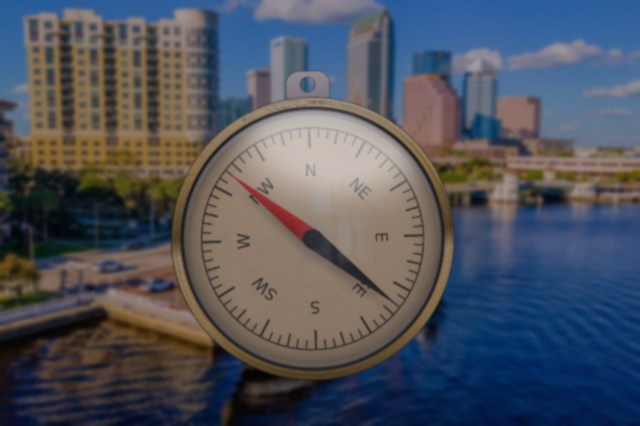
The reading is 310°
